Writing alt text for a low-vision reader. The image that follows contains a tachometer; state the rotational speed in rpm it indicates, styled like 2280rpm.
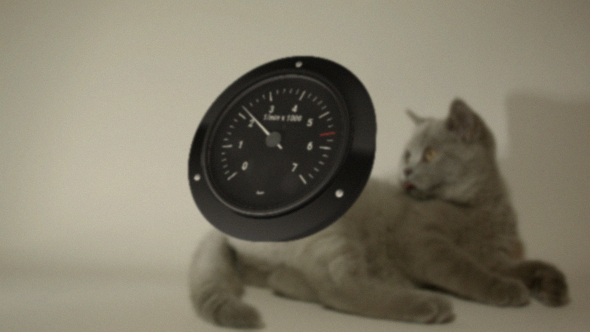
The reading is 2200rpm
